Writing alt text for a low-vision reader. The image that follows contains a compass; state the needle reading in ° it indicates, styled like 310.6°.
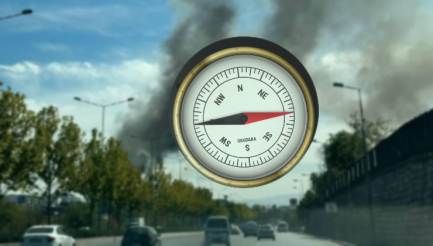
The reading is 90°
